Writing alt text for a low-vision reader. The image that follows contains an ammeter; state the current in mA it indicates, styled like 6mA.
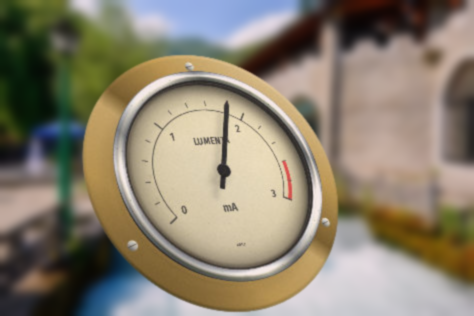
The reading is 1.8mA
